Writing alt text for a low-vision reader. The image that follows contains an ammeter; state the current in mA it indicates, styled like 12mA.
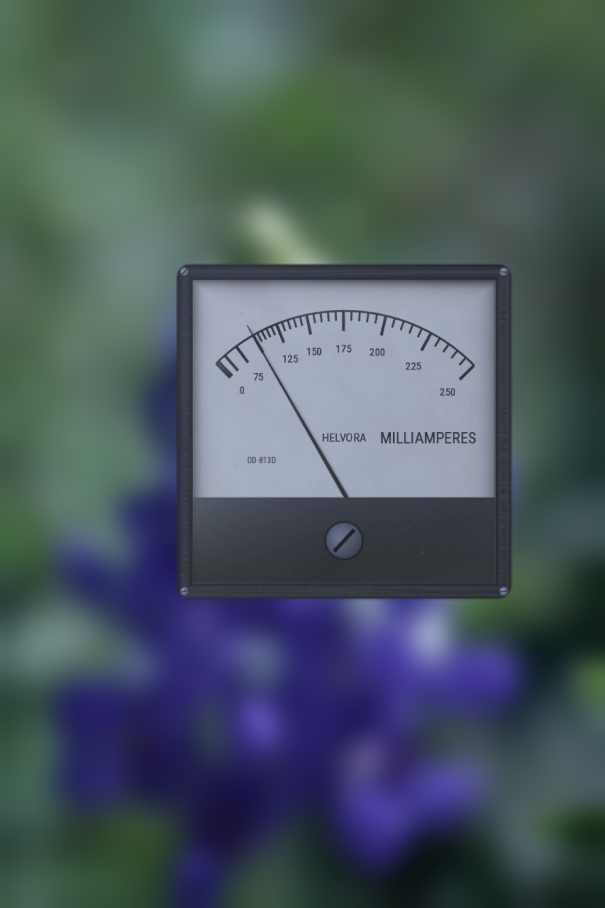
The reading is 100mA
